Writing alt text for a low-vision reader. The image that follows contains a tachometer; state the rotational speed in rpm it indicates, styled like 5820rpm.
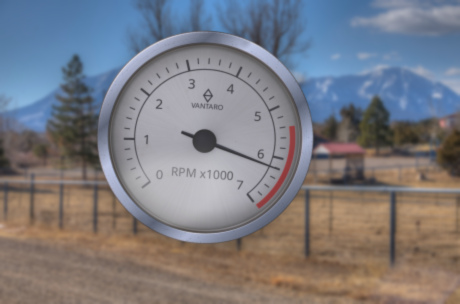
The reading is 6200rpm
